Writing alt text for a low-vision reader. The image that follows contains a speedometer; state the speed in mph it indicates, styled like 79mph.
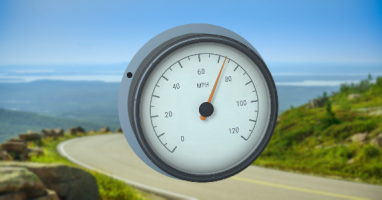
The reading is 72.5mph
